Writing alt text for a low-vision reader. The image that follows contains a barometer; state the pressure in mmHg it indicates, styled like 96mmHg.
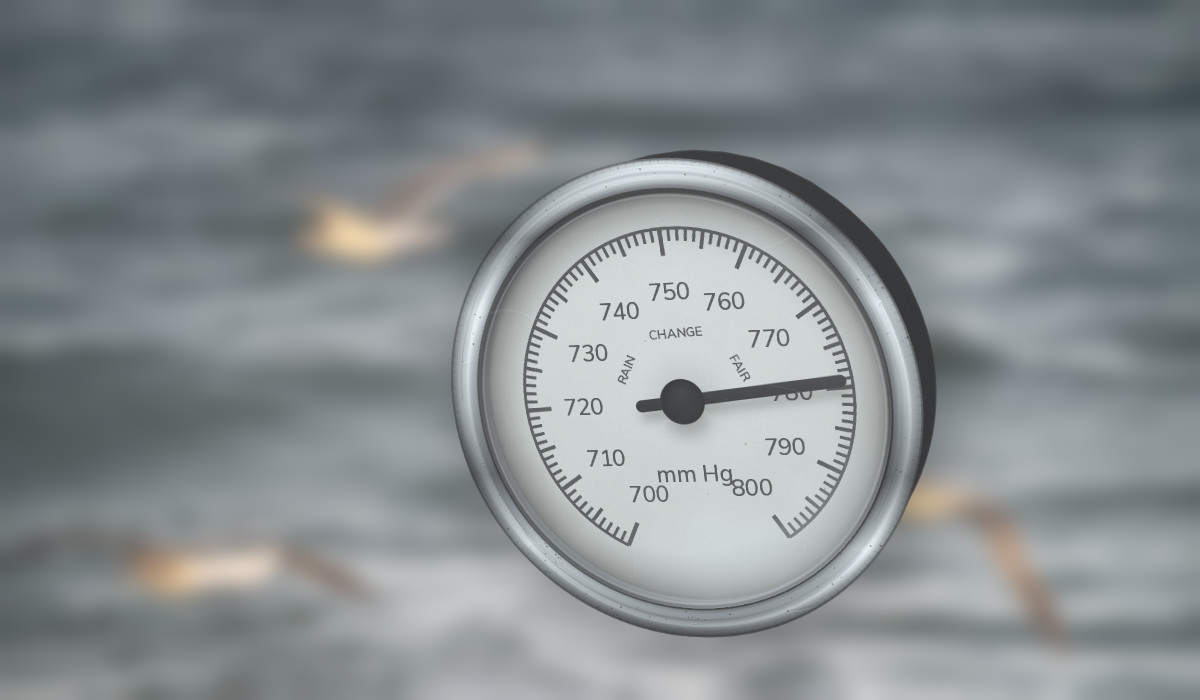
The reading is 779mmHg
